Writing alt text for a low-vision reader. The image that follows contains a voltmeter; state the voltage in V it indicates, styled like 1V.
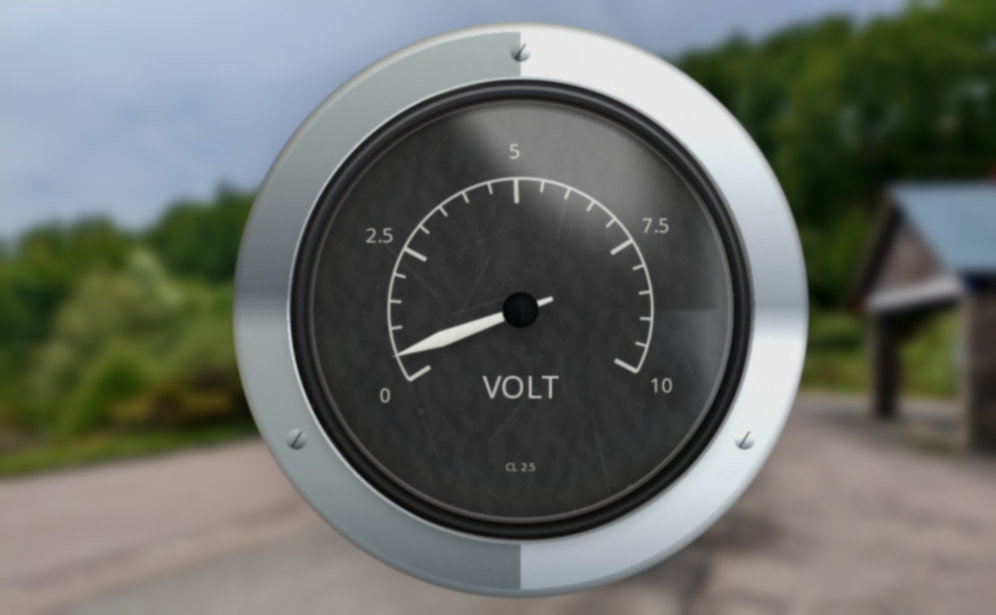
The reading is 0.5V
